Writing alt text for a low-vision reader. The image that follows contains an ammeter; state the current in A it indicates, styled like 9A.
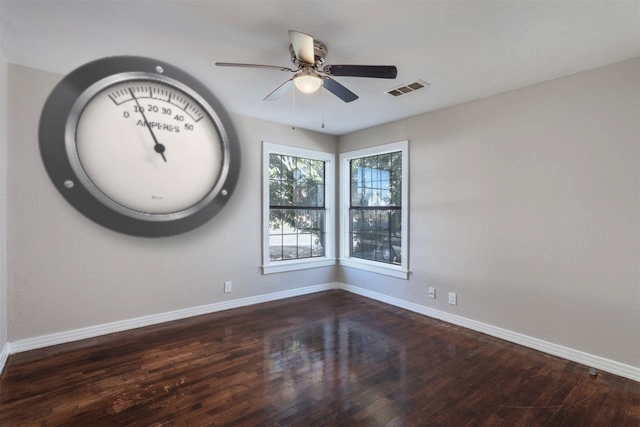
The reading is 10A
